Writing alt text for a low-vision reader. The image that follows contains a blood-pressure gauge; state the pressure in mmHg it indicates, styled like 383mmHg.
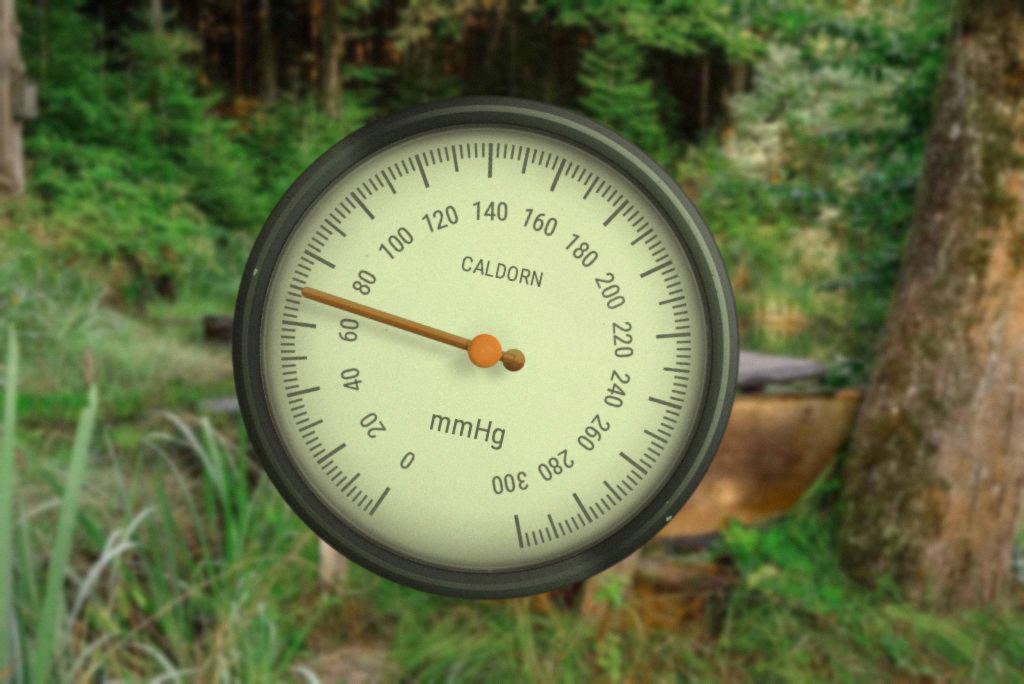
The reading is 70mmHg
